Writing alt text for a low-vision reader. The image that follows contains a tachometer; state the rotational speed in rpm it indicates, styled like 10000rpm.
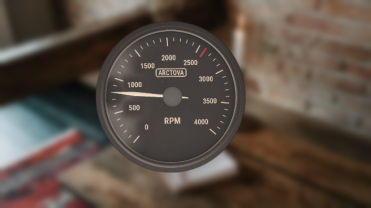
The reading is 800rpm
